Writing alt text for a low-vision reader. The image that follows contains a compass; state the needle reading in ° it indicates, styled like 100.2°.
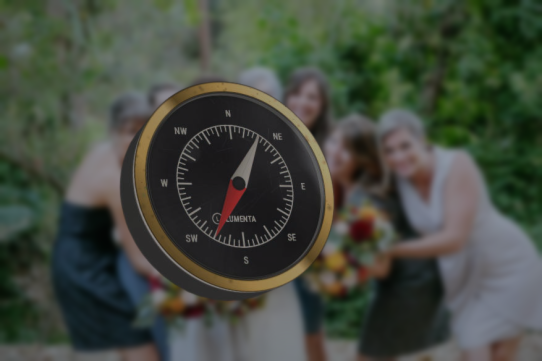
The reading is 210°
